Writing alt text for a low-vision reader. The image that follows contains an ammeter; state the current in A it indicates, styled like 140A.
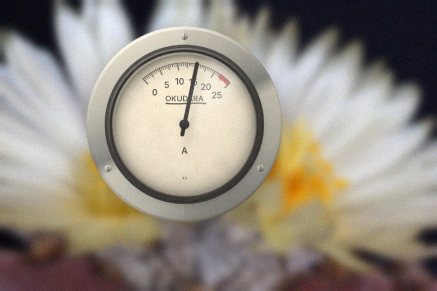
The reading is 15A
